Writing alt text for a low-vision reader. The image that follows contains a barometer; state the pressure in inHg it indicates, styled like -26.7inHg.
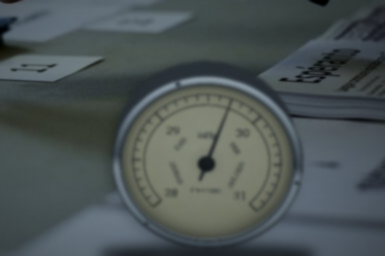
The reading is 29.7inHg
